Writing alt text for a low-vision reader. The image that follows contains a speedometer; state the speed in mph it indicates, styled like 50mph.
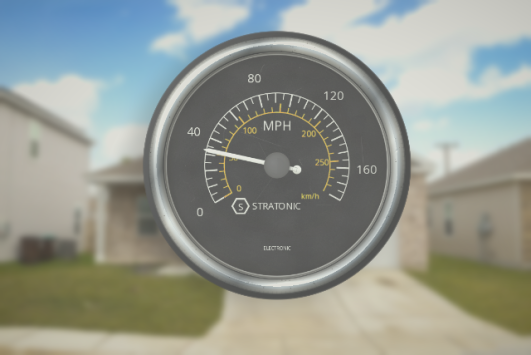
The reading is 32.5mph
